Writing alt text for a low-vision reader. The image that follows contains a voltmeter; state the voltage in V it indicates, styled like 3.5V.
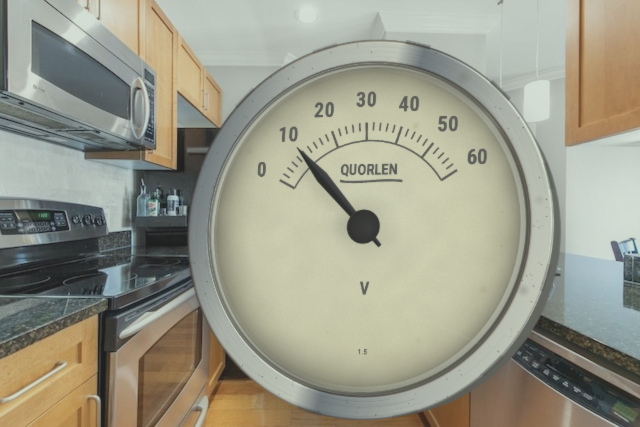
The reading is 10V
